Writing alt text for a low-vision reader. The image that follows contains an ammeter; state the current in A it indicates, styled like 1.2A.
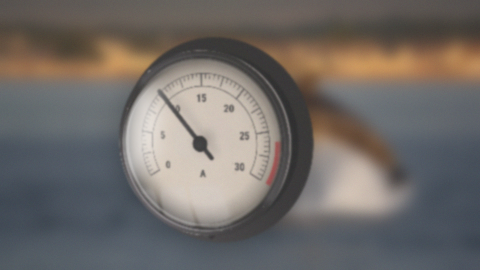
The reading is 10A
